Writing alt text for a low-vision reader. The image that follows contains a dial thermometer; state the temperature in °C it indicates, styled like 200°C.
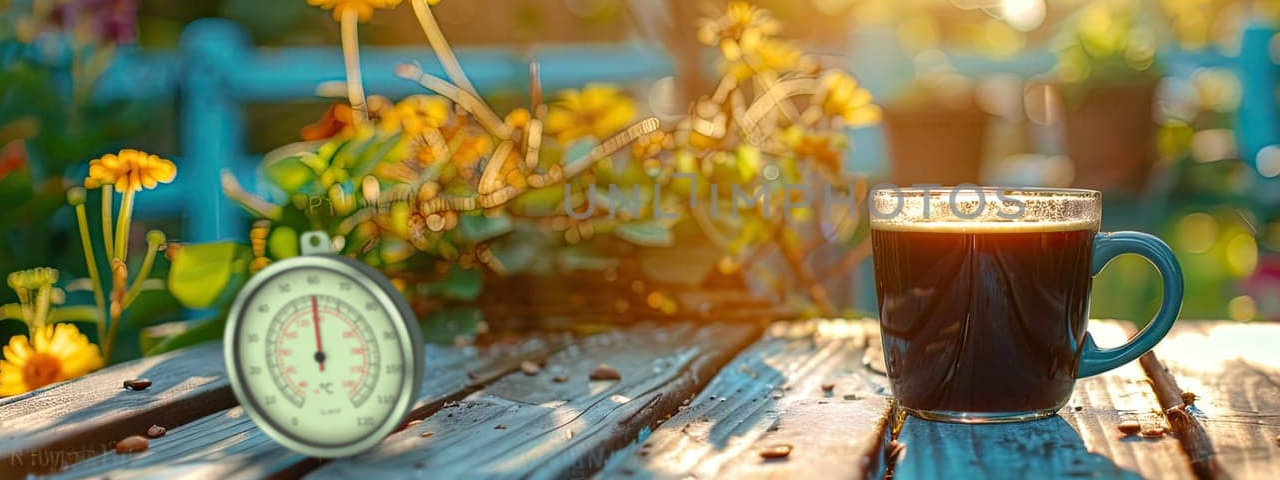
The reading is 60°C
